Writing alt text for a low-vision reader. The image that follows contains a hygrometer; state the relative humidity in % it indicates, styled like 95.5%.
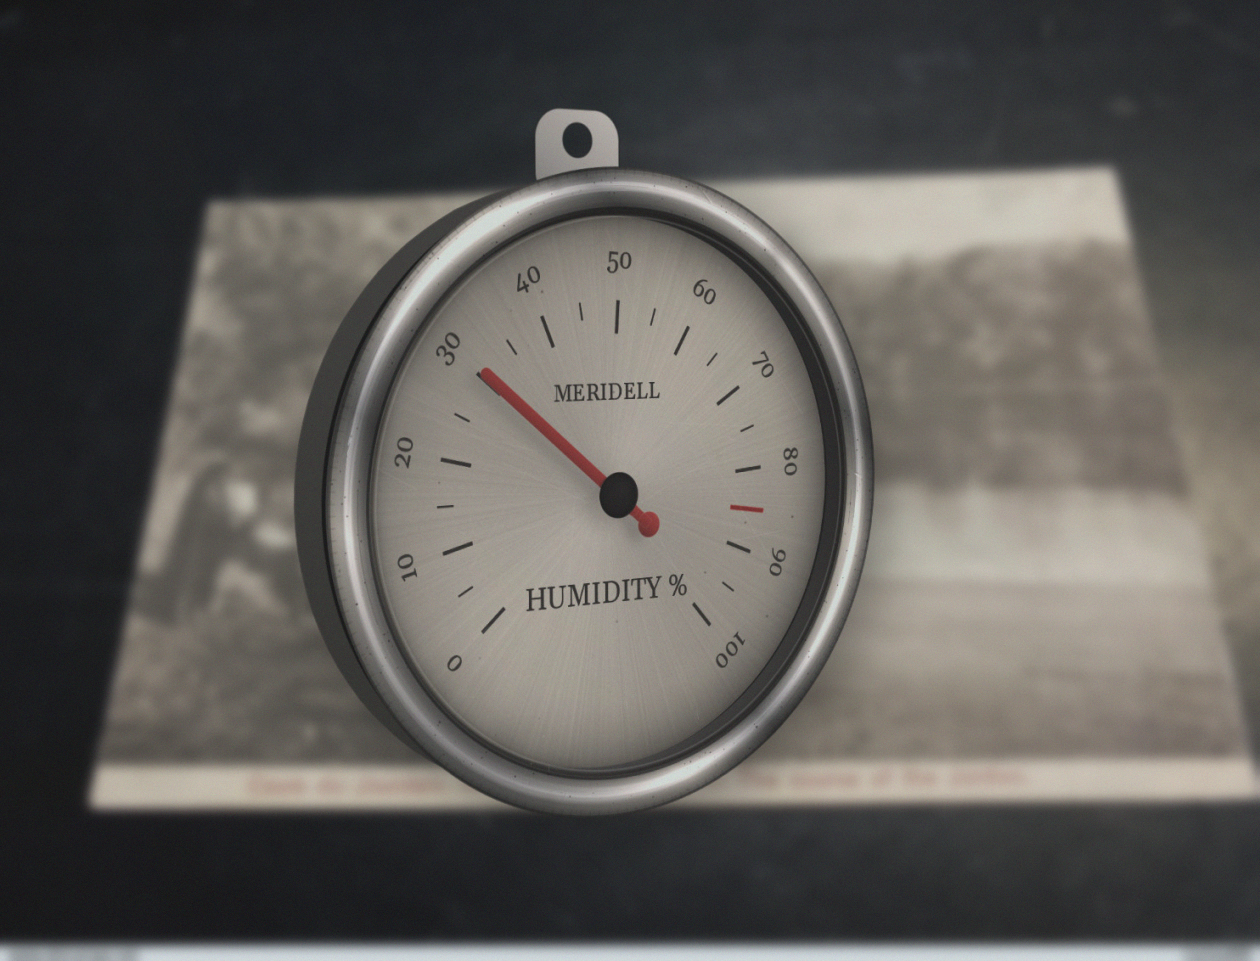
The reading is 30%
